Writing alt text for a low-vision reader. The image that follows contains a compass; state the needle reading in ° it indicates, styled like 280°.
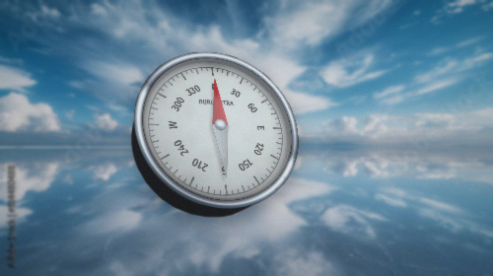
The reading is 0°
